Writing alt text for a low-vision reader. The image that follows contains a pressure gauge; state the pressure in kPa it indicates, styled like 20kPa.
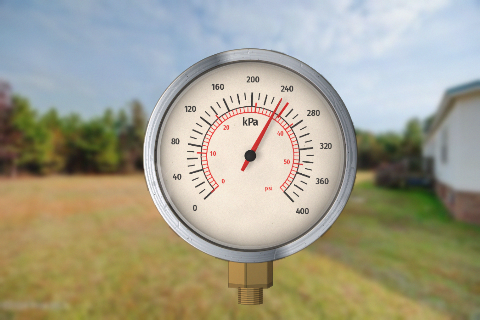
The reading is 240kPa
